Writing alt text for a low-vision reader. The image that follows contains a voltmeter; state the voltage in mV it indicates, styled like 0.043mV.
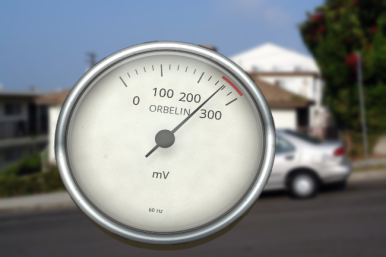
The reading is 260mV
